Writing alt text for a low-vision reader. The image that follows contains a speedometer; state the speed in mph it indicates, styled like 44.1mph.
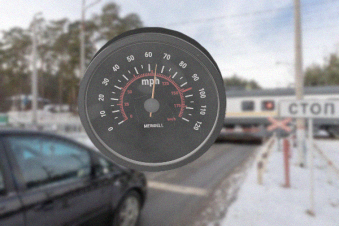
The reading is 65mph
